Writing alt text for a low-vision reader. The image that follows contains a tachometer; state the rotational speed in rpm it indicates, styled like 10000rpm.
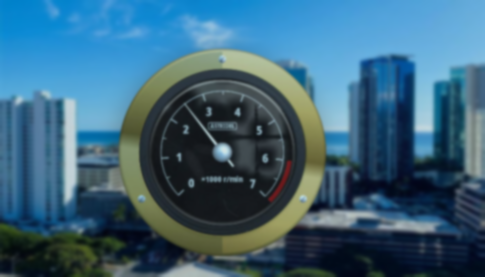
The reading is 2500rpm
